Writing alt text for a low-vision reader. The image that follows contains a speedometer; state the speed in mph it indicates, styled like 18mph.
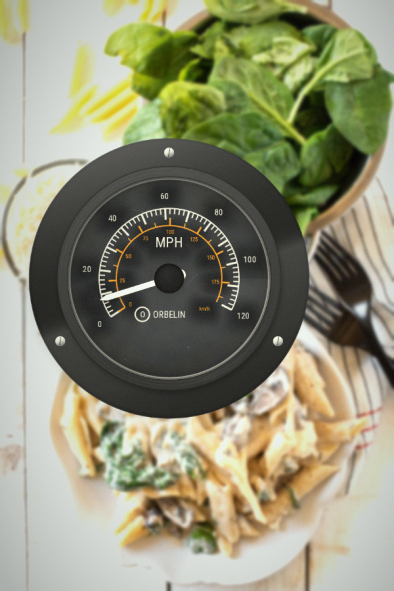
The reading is 8mph
